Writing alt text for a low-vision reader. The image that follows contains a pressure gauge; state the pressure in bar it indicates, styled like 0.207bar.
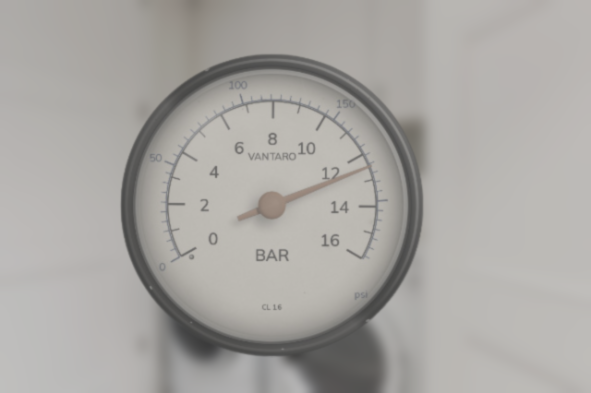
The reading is 12.5bar
